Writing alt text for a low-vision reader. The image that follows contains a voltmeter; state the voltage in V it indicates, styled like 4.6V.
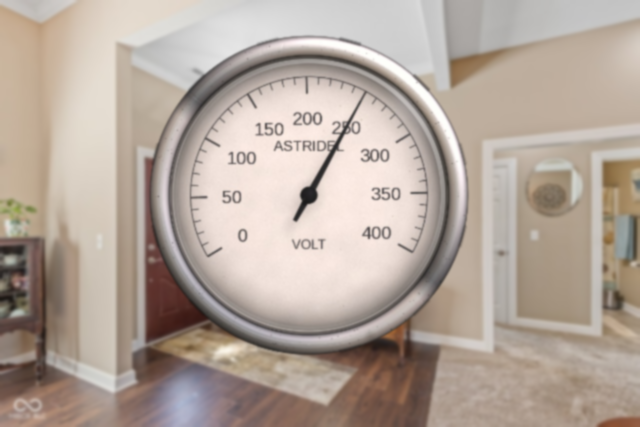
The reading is 250V
